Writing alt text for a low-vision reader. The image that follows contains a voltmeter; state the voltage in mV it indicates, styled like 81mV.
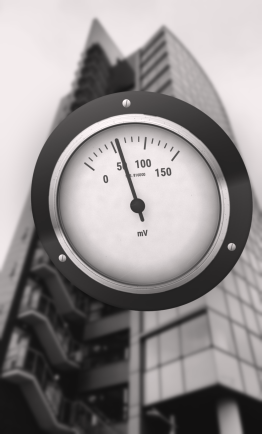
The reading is 60mV
